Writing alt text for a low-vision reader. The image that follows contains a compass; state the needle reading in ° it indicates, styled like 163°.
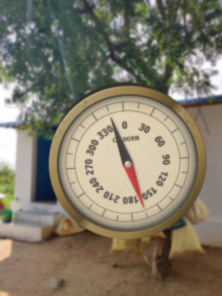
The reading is 165°
